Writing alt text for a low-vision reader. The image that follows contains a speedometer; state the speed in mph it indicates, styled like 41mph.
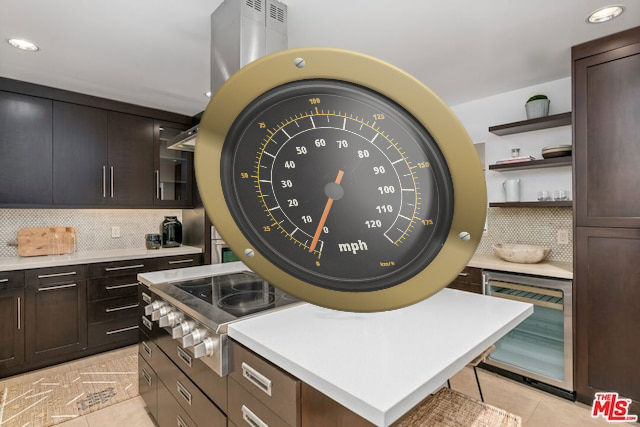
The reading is 2.5mph
